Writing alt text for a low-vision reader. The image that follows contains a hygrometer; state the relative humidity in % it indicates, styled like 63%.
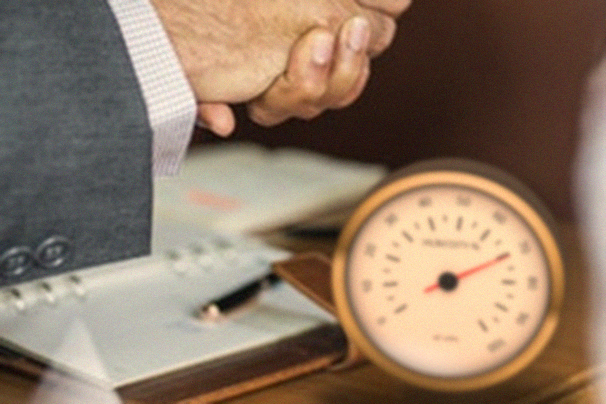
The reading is 70%
